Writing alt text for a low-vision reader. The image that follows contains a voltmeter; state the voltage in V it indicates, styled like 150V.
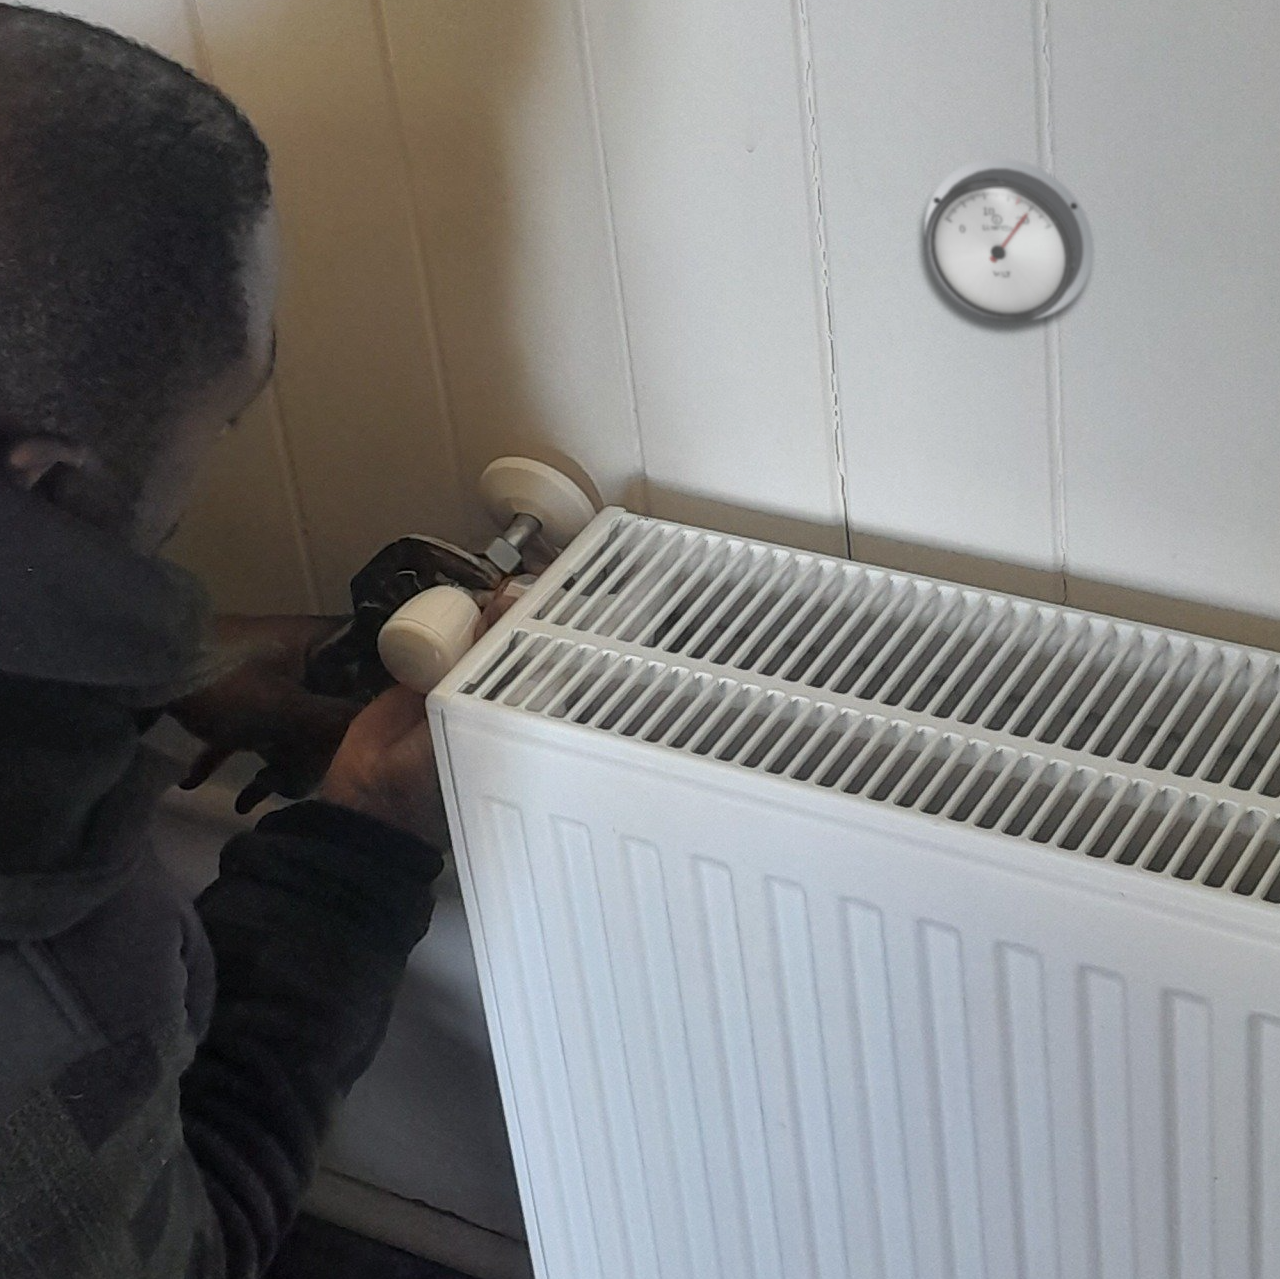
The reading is 20V
